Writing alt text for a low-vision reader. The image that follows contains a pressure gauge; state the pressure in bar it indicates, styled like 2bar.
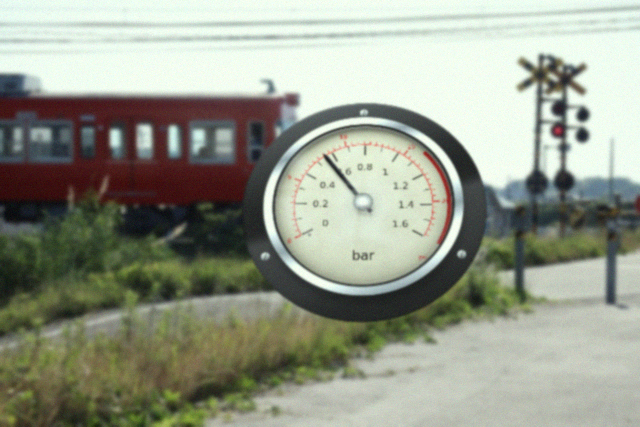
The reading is 0.55bar
